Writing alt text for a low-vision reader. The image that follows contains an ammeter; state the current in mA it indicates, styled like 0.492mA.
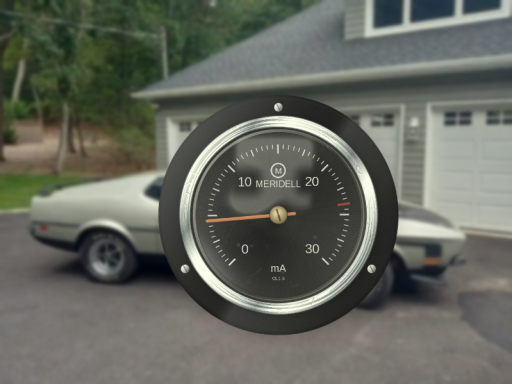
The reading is 4.5mA
